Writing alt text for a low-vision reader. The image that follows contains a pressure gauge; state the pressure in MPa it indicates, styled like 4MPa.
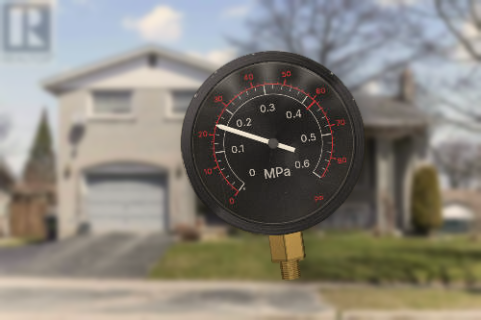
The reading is 0.16MPa
